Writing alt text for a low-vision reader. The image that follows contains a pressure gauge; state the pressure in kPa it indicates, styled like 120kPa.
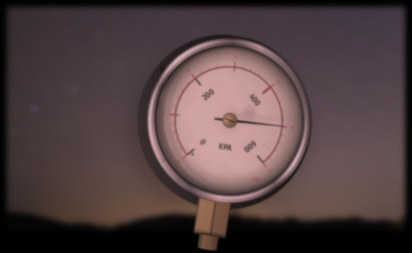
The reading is 500kPa
